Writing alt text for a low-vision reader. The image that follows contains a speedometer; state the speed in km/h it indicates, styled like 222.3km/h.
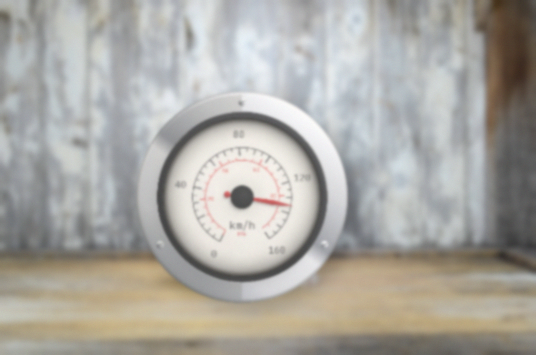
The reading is 135km/h
